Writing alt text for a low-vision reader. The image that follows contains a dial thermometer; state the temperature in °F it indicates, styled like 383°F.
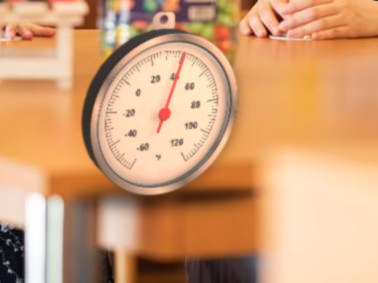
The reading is 40°F
